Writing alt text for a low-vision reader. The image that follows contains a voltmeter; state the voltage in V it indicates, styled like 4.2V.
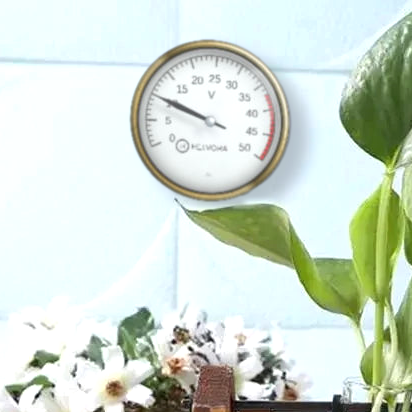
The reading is 10V
